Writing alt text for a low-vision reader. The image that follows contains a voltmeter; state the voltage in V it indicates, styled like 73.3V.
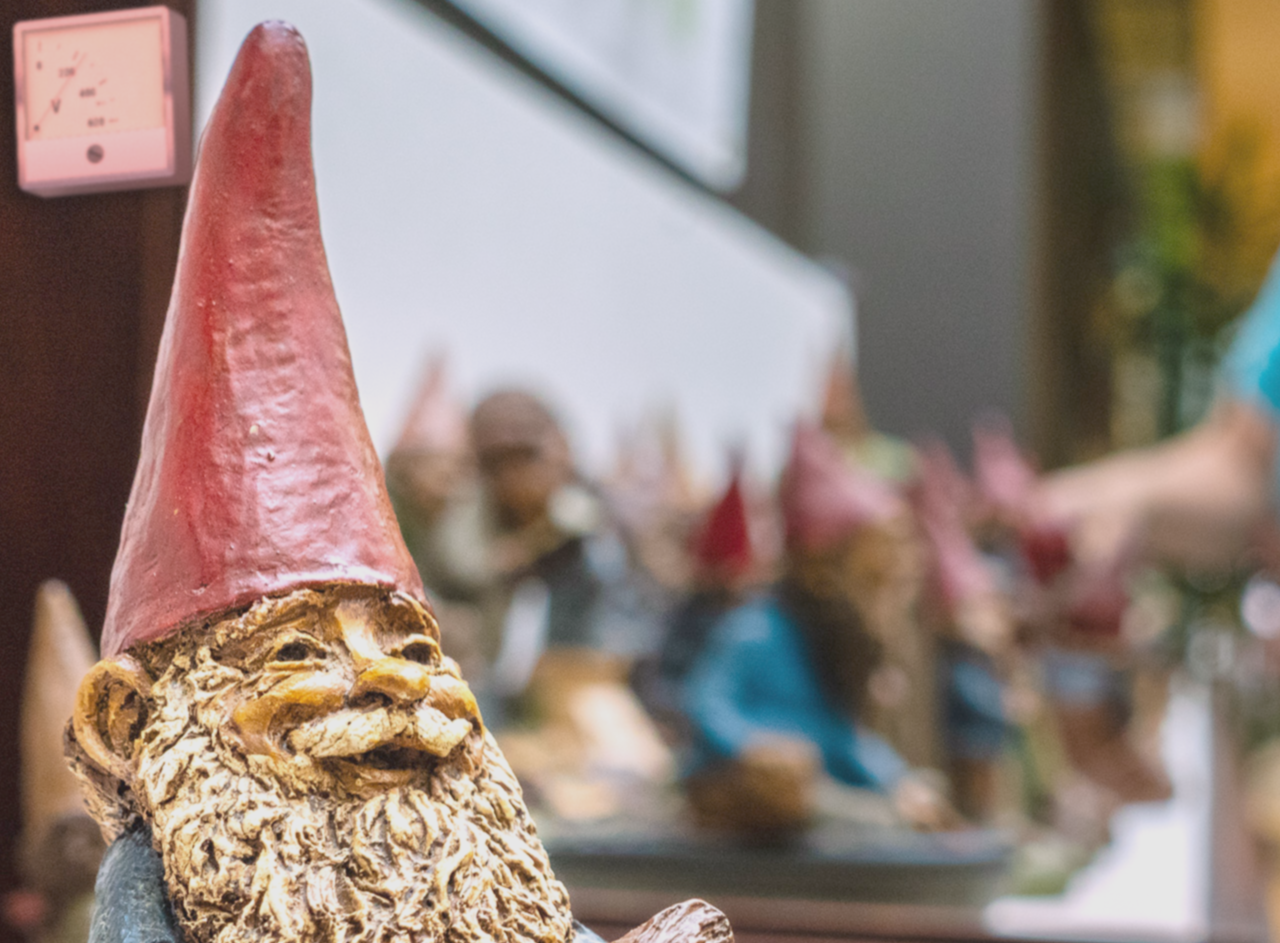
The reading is 250V
